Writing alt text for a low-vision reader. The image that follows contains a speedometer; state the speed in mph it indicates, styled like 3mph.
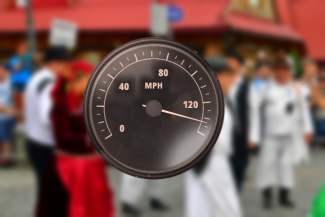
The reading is 132.5mph
